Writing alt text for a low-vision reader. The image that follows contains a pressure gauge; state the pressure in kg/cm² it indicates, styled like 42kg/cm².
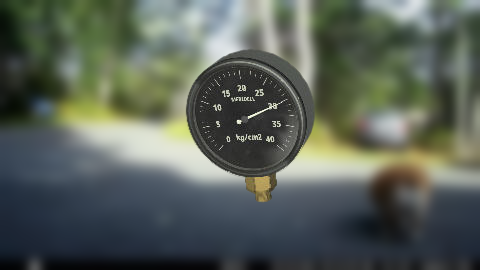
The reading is 30kg/cm²
